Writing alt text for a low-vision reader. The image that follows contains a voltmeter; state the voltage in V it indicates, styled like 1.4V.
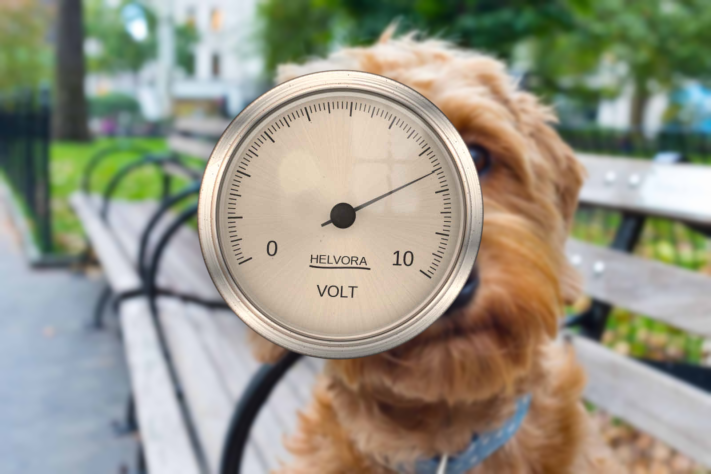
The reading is 7.5V
